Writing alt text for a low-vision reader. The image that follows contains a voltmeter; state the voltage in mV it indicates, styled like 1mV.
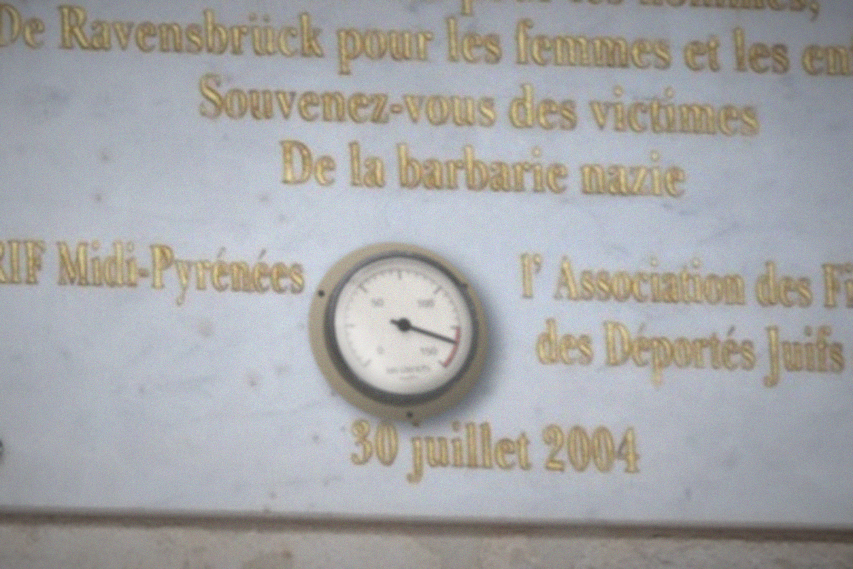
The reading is 135mV
